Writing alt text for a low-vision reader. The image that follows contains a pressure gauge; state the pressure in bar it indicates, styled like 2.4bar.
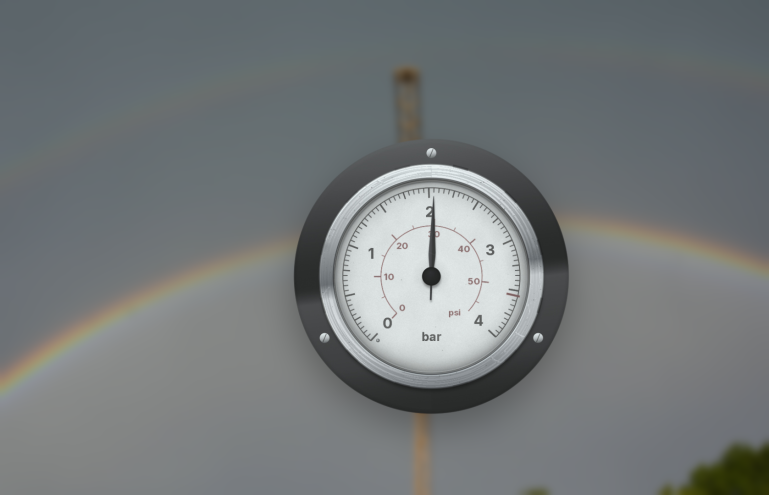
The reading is 2.05bar
